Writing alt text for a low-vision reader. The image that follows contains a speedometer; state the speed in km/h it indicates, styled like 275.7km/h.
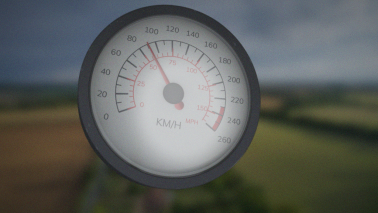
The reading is 90km/h
